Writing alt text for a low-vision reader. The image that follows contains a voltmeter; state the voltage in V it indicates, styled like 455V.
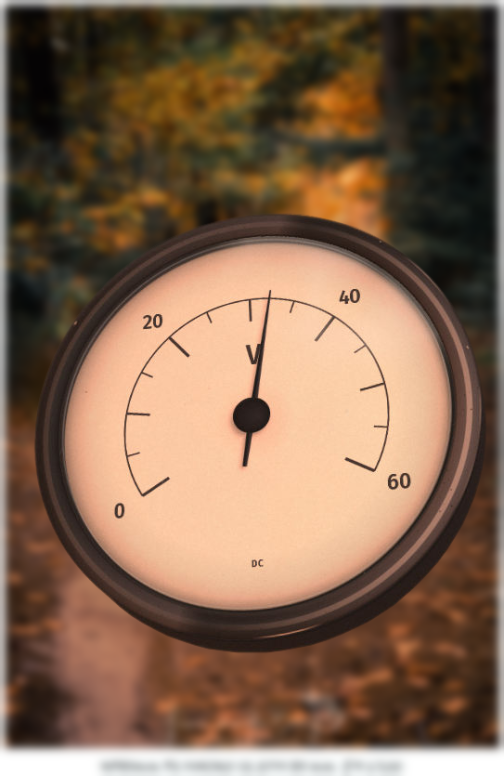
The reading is 32.5V
